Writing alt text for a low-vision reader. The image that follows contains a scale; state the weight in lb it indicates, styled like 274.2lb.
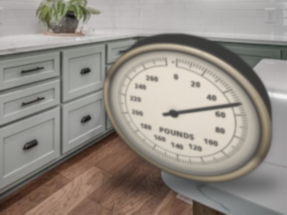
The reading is 50lb
